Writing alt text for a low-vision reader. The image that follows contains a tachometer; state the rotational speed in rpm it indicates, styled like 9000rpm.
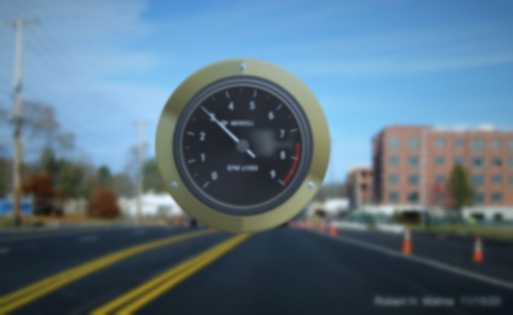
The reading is 3000rpm
